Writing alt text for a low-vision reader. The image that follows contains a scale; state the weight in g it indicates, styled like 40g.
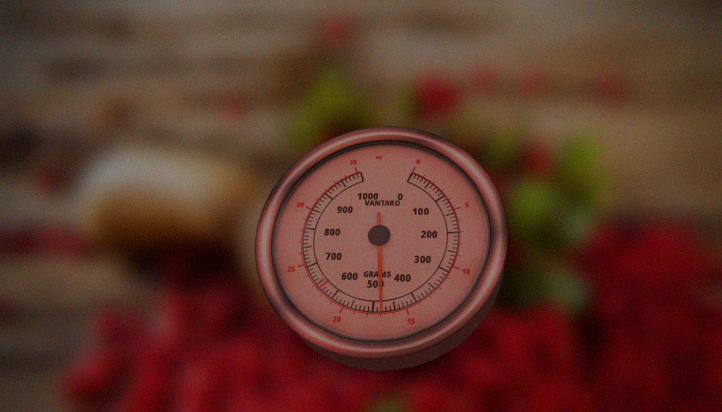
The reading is 480g
